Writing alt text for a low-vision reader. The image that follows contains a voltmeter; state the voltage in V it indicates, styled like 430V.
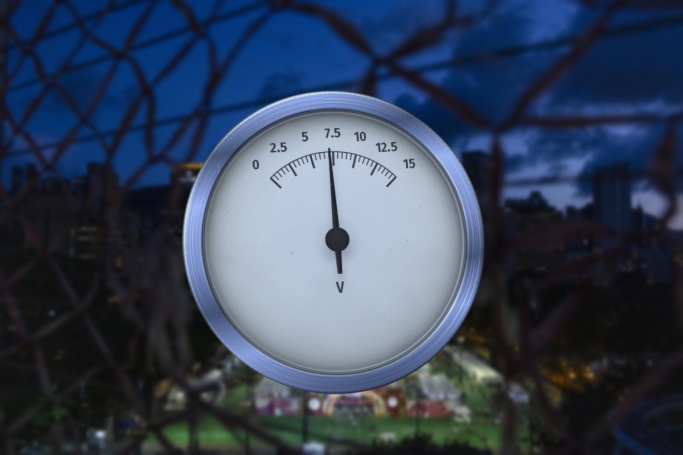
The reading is 7V
